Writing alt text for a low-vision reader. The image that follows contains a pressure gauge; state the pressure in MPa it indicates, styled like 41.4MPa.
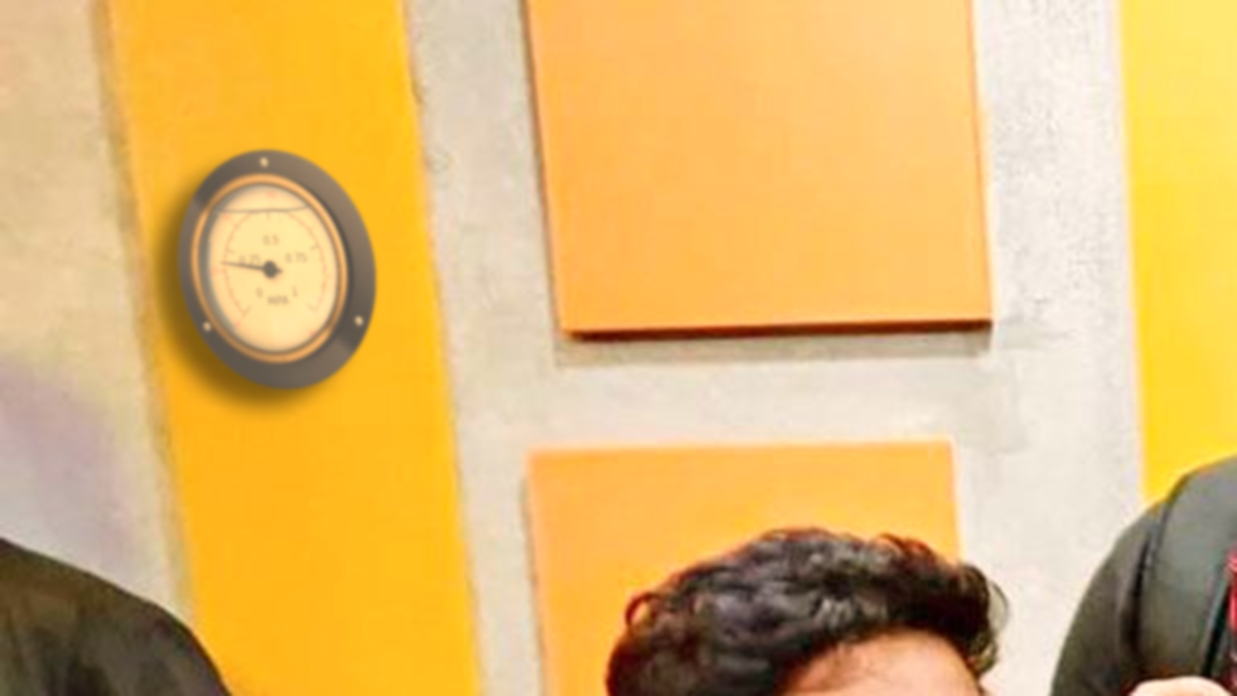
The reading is 0.2MPa
